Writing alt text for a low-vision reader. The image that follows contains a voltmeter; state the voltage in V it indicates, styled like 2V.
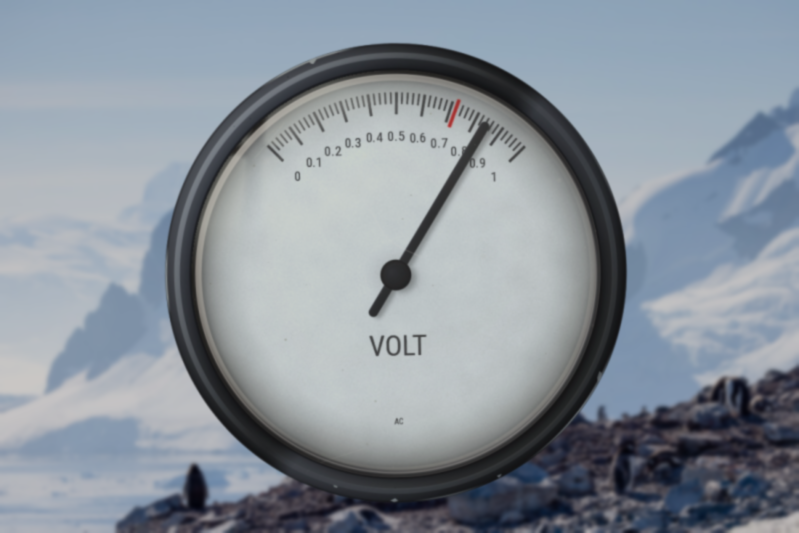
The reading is 0.84V
